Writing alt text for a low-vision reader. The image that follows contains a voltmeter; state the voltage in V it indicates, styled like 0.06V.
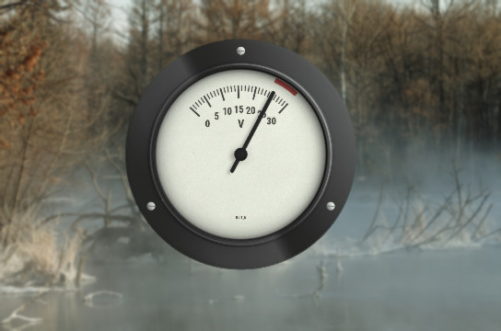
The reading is 25V
